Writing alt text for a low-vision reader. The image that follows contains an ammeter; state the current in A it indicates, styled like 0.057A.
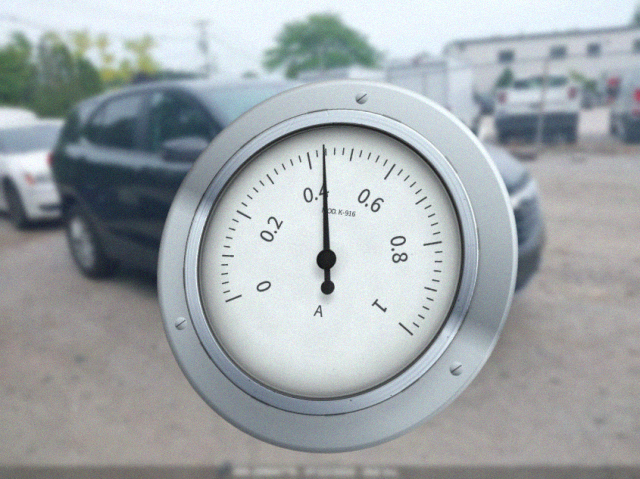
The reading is 0.44A
